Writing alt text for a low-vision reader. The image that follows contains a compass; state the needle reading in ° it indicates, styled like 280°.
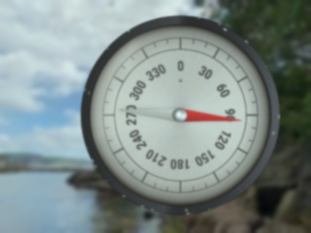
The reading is 95°
